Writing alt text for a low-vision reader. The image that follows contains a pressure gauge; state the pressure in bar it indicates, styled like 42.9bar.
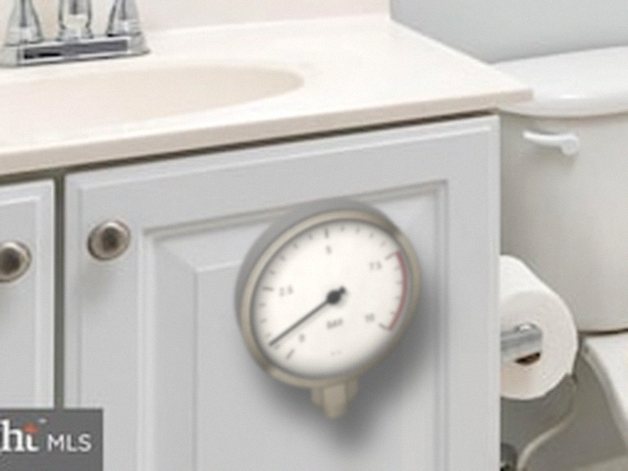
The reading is 0.75bar
